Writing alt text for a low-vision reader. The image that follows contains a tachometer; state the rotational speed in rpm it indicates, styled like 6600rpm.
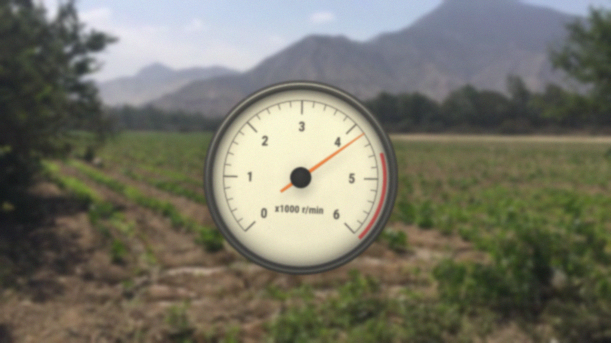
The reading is 4200rpm
